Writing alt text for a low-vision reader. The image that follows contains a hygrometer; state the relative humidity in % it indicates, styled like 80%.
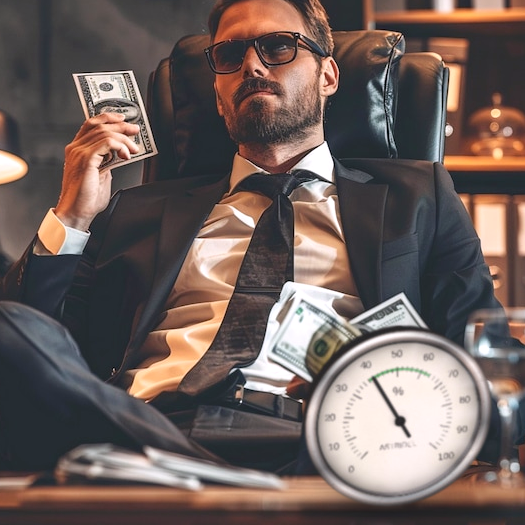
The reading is 40%
